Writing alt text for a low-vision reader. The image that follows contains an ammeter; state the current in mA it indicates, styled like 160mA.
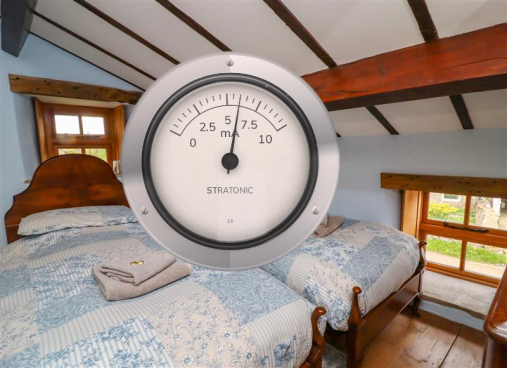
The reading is 6mA
